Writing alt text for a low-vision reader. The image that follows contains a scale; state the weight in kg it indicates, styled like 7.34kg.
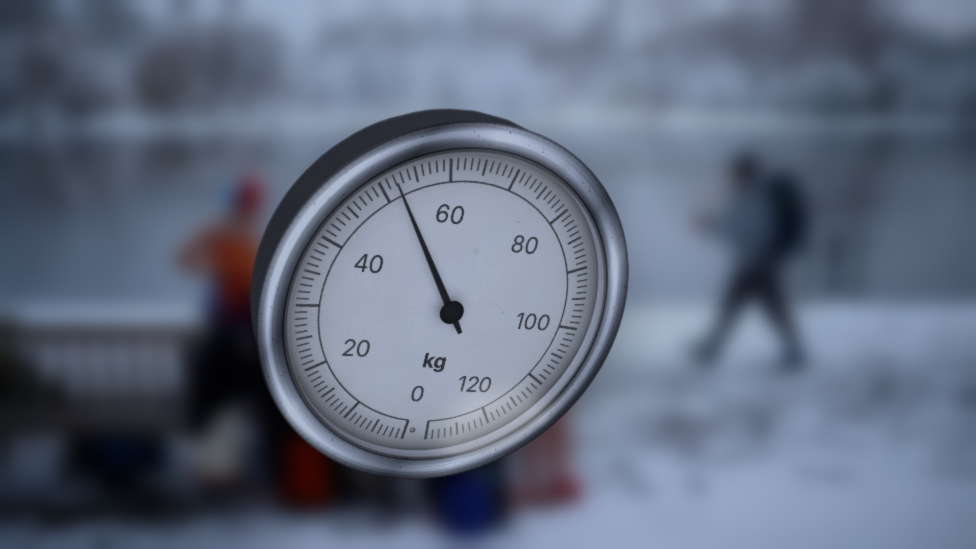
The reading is 52kg
